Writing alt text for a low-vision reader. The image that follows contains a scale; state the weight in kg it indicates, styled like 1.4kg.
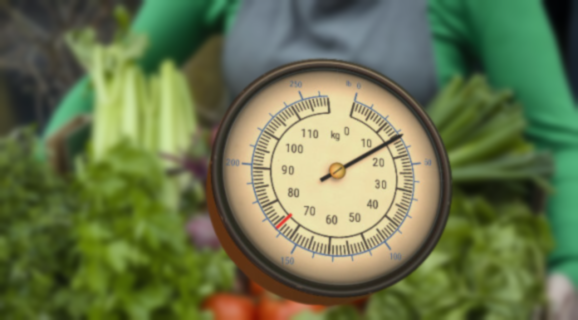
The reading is 15kg
